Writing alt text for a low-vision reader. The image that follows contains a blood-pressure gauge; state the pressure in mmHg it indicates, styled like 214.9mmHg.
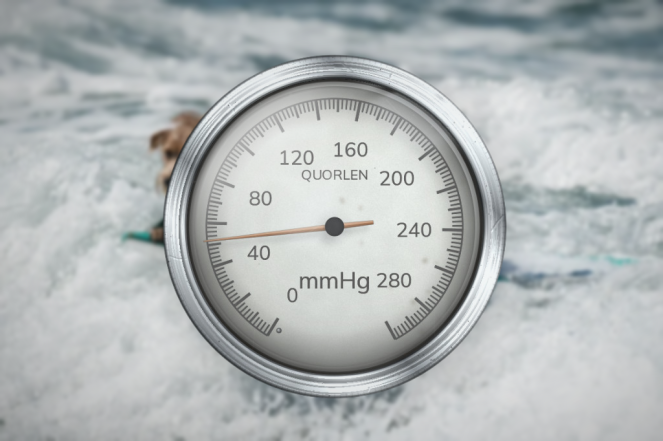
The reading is 52mmHg
